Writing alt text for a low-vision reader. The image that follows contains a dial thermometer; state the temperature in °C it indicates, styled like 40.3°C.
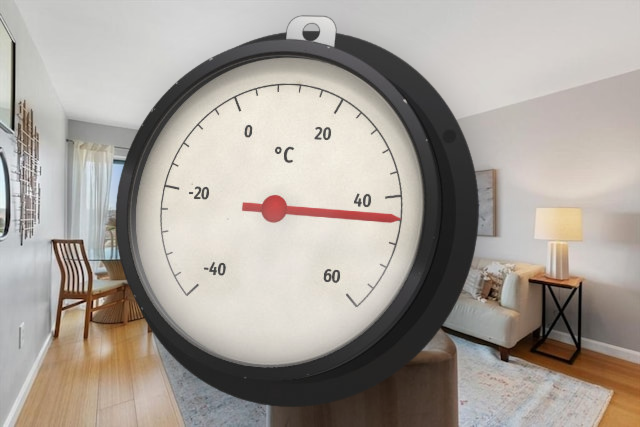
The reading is 44°C
